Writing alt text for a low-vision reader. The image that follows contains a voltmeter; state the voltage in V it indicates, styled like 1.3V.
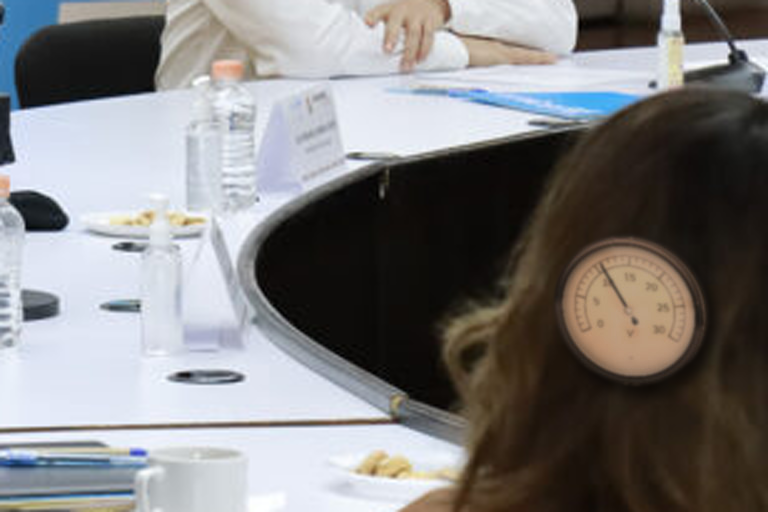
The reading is 11V
